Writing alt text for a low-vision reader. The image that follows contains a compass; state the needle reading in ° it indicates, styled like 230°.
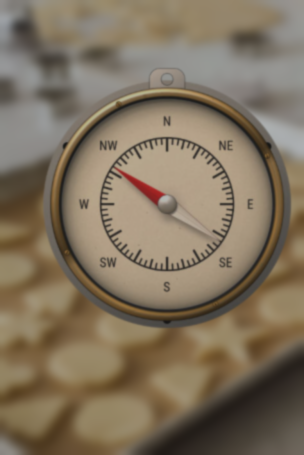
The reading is 305°
